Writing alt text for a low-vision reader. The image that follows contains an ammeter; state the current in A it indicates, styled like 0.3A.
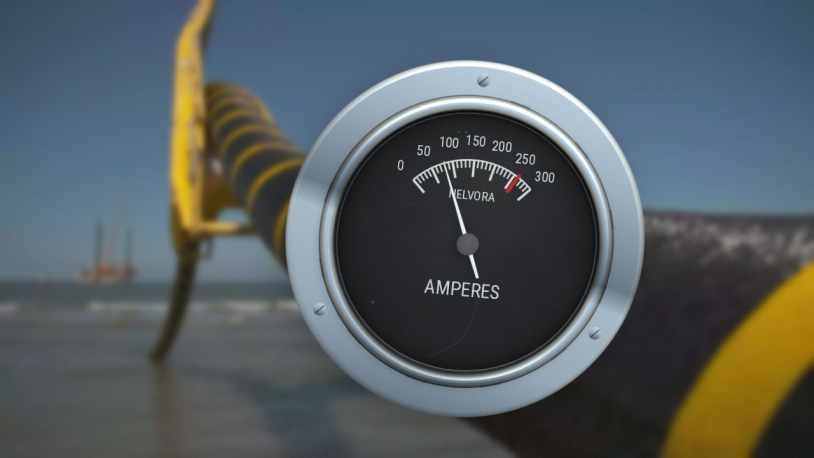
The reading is 80A
